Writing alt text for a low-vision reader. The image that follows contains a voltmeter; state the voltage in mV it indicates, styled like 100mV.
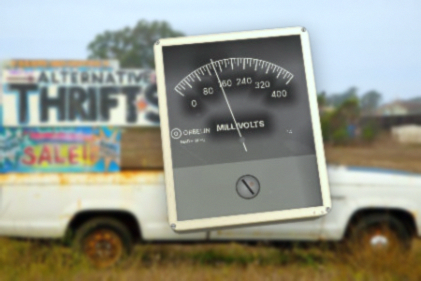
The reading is 140mV
